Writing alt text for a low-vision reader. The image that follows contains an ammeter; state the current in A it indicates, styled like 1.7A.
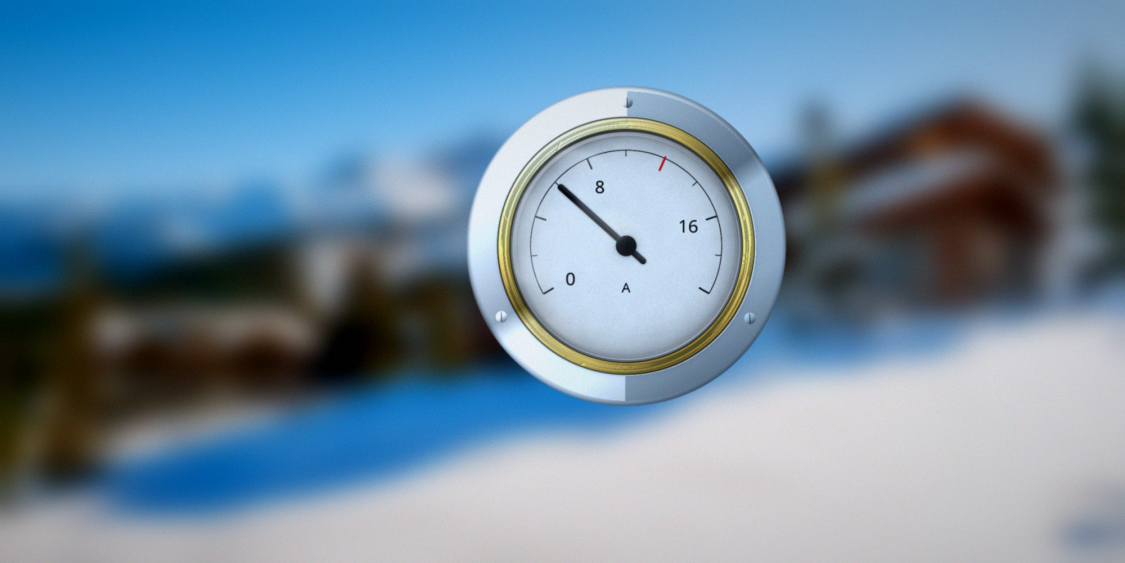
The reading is 6A
